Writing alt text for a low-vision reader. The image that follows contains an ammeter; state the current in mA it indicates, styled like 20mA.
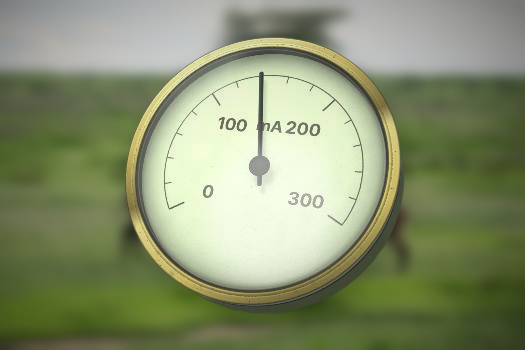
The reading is 140mA
